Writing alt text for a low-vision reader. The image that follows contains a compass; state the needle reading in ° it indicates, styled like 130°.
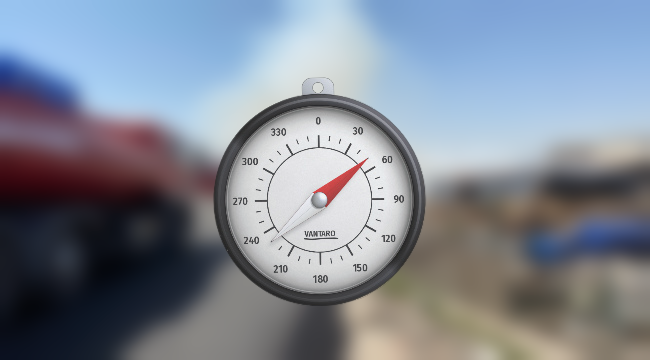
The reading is 50°
